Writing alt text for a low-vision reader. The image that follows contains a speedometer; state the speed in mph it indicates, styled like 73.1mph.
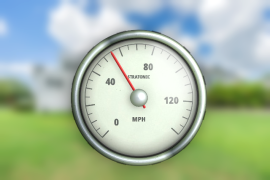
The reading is 55mph
